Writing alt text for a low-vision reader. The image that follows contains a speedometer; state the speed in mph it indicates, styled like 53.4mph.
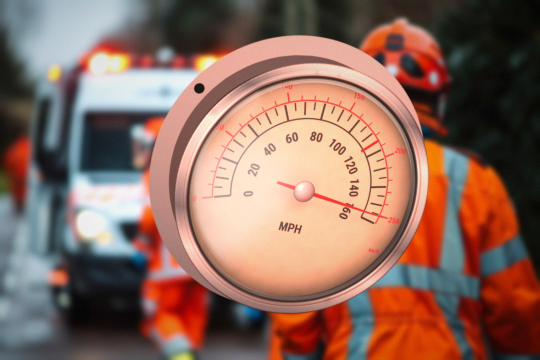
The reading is 155mph
